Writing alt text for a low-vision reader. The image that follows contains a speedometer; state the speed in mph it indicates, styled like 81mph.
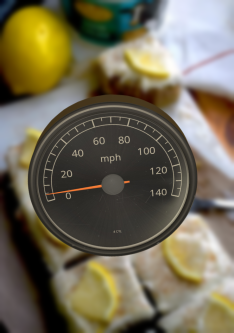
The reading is 5mph
